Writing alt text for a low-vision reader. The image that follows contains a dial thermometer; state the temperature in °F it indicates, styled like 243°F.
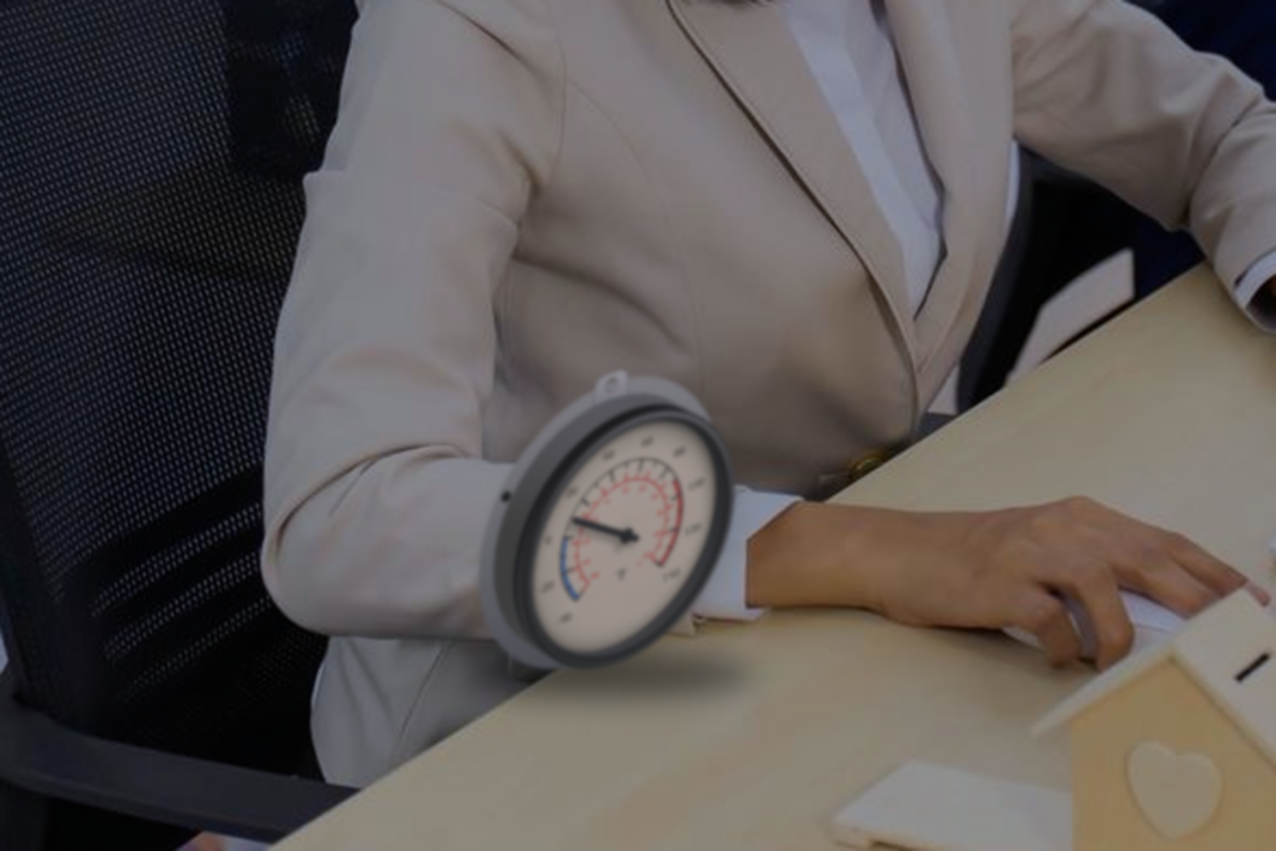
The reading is 10°F
